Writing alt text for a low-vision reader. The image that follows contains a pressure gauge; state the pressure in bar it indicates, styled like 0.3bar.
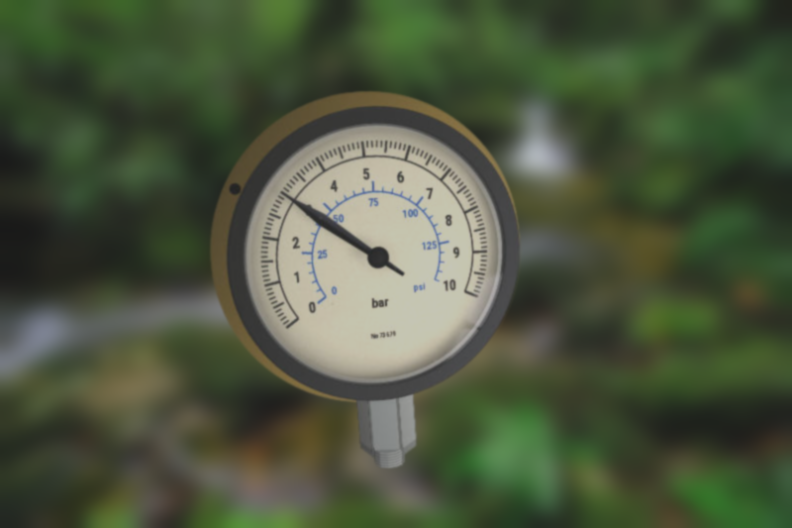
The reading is 3bar
